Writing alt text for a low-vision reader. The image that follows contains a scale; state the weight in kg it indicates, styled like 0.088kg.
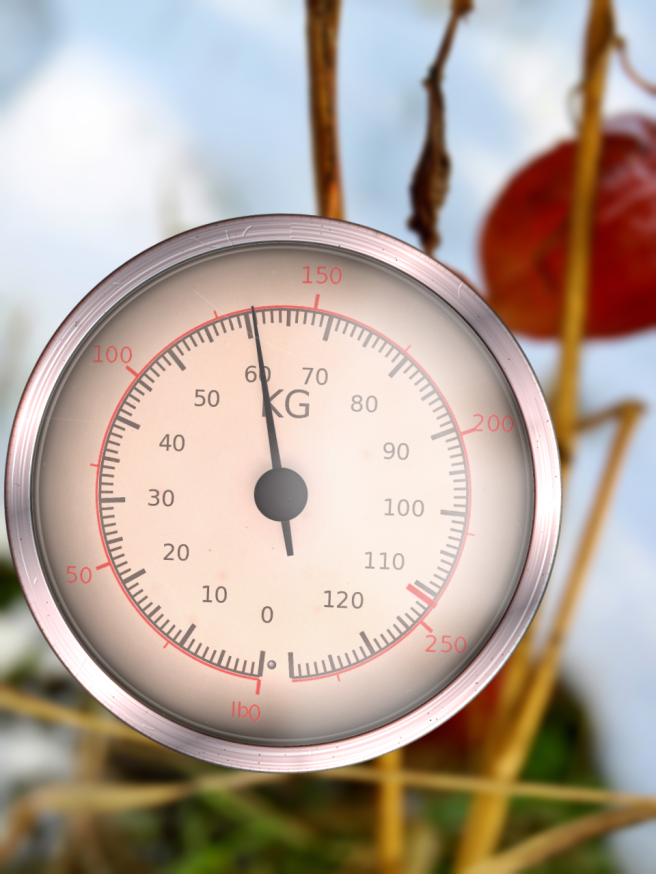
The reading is 61kg
